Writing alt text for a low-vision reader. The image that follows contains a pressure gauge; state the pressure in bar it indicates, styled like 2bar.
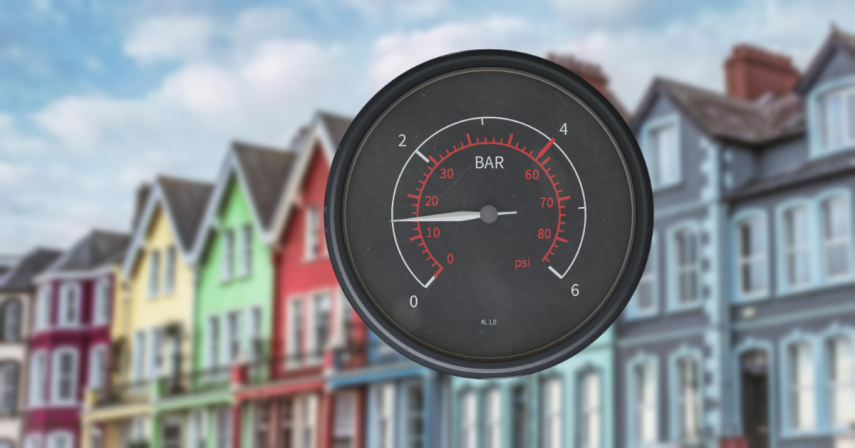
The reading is 1bar
